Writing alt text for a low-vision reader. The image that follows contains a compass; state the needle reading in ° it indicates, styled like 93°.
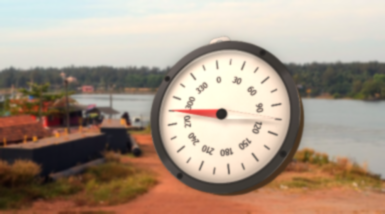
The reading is 285°
